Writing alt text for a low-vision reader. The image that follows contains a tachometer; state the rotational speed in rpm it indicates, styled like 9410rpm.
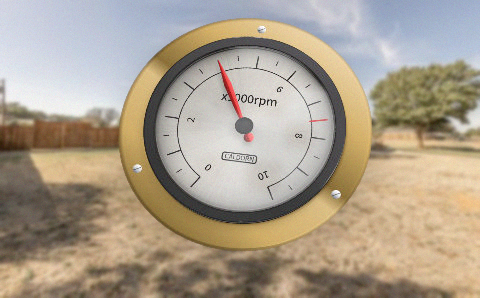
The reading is 4000rpm
